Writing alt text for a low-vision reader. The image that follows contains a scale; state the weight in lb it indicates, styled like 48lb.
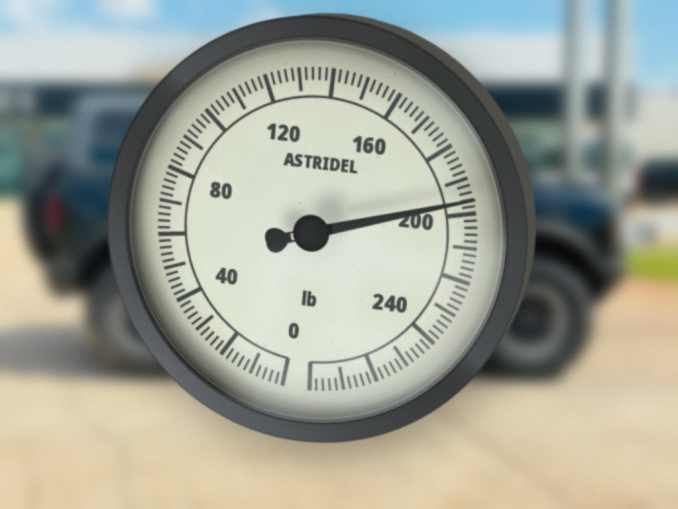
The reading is 196lb
